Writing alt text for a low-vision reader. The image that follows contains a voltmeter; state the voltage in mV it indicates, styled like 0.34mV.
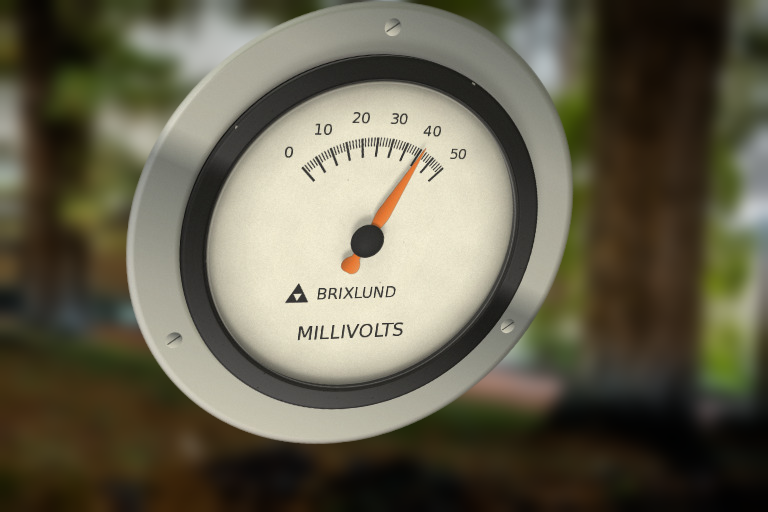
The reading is 40mV
